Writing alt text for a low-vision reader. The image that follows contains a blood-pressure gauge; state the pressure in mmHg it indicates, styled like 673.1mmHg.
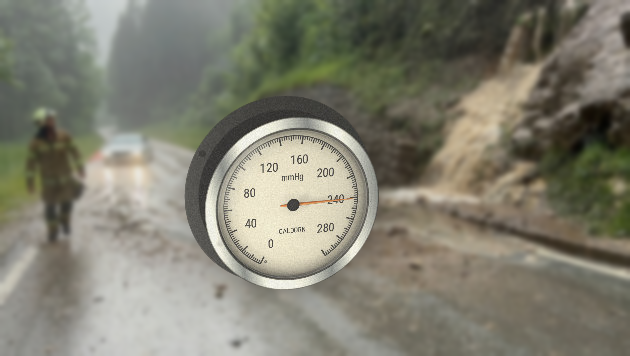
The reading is 240mmHg
